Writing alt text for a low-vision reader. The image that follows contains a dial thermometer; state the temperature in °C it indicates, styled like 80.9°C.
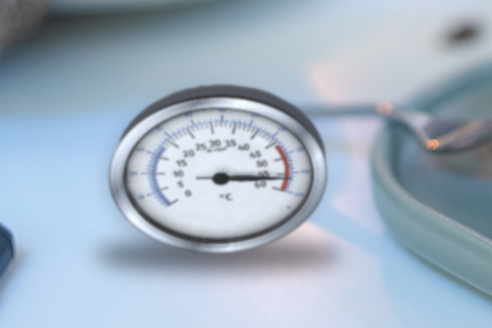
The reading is 55°C
